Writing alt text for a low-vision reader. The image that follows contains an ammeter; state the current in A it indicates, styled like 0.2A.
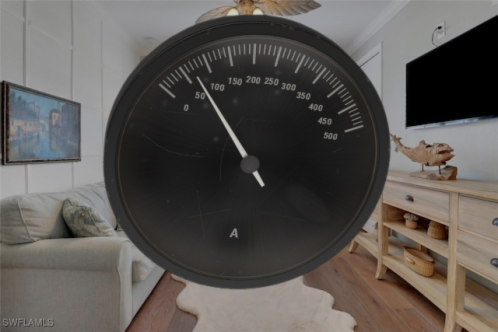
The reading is 70A
